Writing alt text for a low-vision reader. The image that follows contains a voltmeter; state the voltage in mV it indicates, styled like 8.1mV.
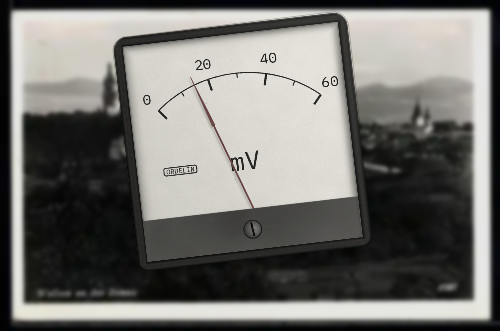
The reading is 15mV
